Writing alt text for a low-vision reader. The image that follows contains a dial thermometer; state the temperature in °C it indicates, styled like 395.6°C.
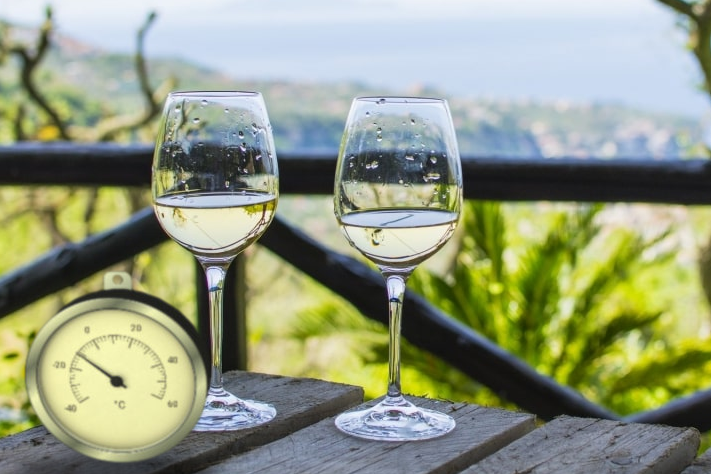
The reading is -10°C
